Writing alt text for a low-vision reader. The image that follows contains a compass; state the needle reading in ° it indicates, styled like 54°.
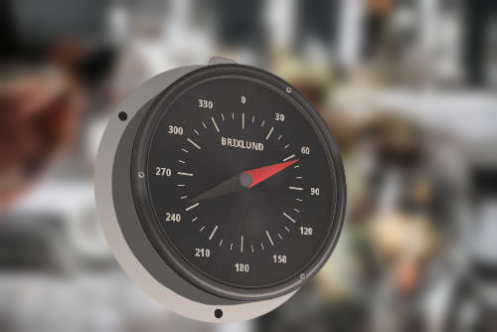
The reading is 65°
